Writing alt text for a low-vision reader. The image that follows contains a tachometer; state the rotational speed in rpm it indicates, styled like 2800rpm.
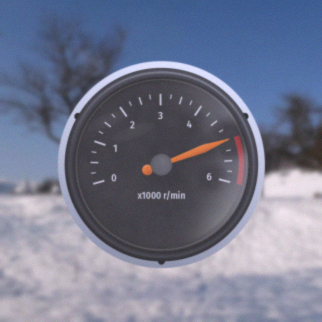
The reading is 5000rpm
